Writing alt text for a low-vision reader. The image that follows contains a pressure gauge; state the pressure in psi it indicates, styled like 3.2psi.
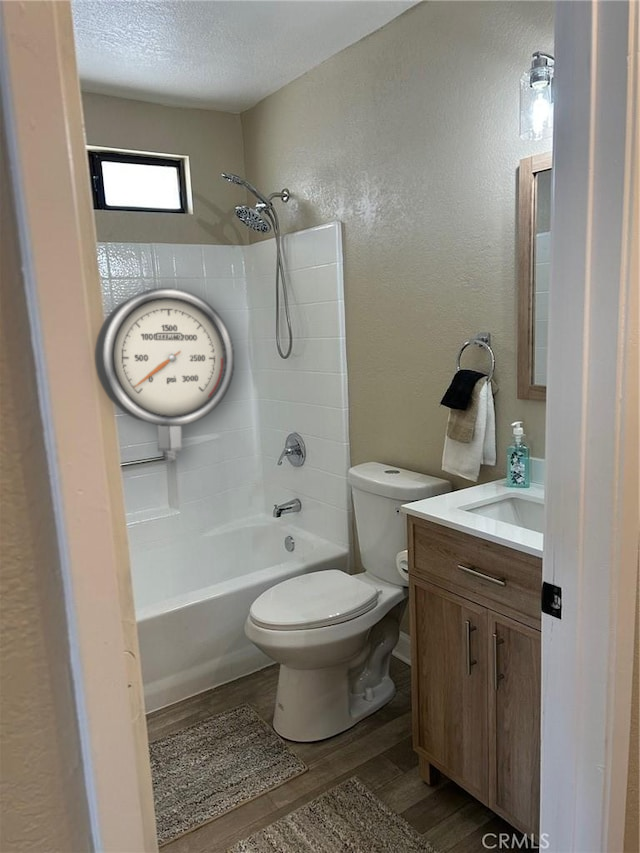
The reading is 100psi
